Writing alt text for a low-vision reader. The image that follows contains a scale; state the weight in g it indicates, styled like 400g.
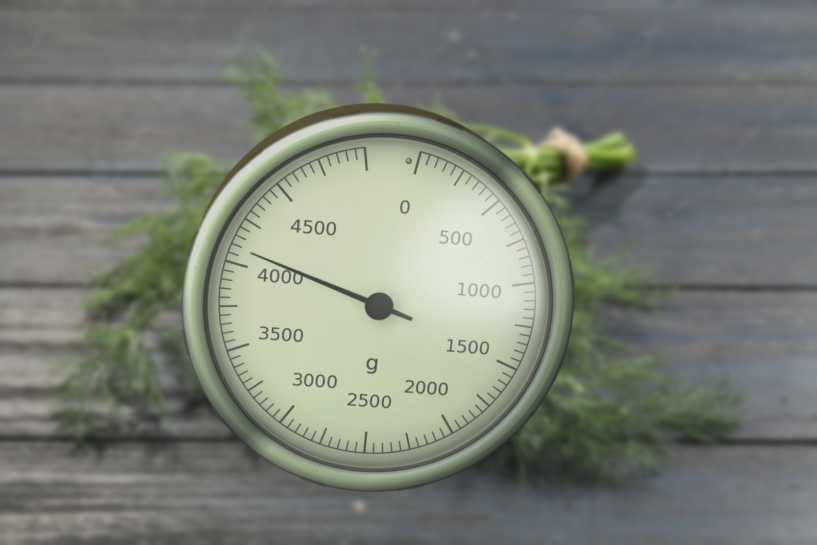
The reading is 4100g
